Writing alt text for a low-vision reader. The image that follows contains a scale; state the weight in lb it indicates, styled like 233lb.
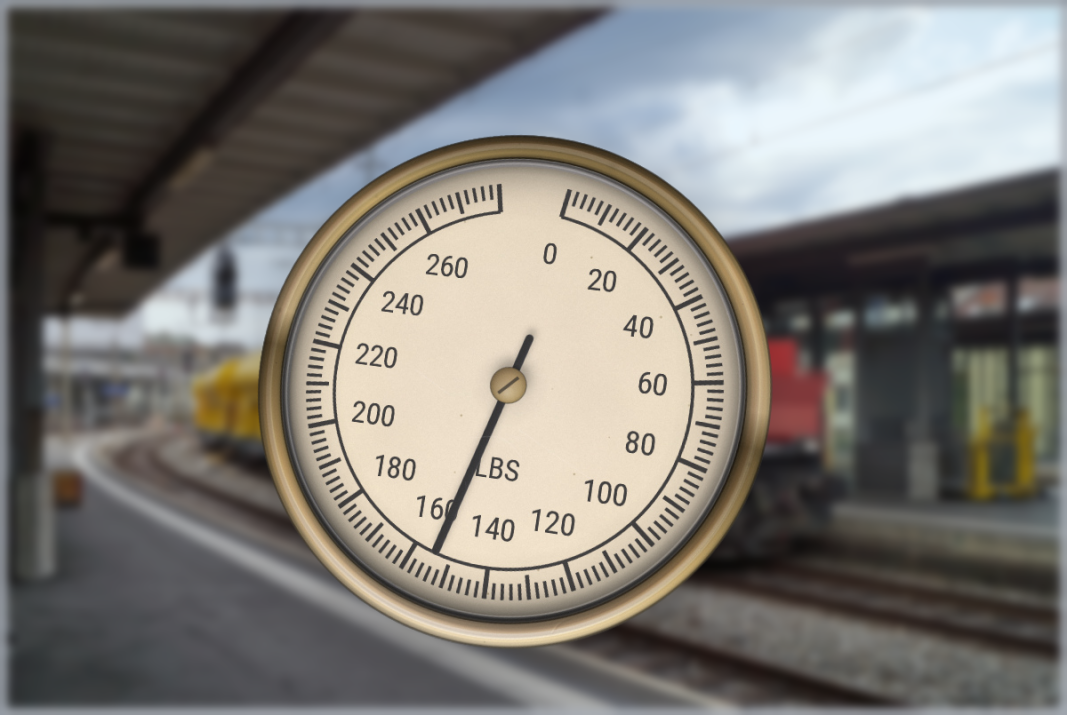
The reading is 154lb
